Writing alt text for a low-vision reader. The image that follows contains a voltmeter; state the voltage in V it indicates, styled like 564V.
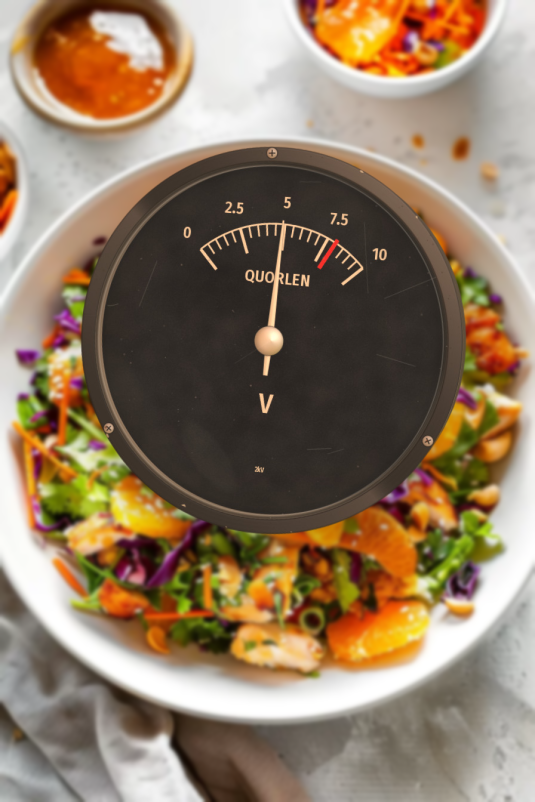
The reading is 5V
